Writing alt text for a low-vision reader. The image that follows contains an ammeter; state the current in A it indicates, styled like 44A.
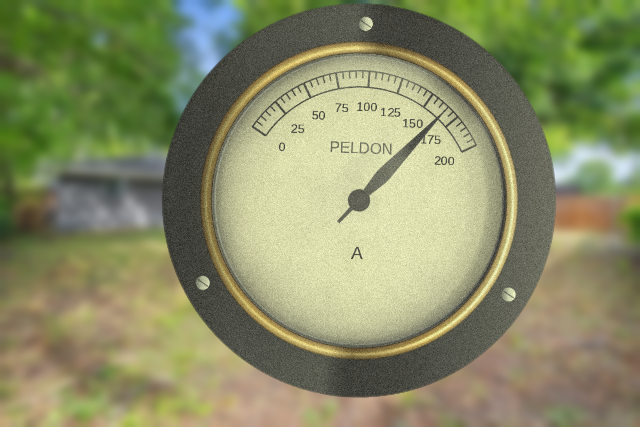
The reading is 165A
